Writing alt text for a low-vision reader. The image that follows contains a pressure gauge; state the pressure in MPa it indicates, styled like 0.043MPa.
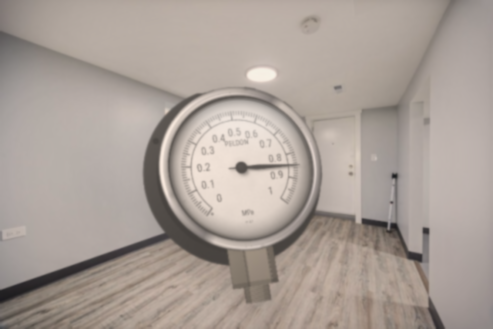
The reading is 0.85MPa
